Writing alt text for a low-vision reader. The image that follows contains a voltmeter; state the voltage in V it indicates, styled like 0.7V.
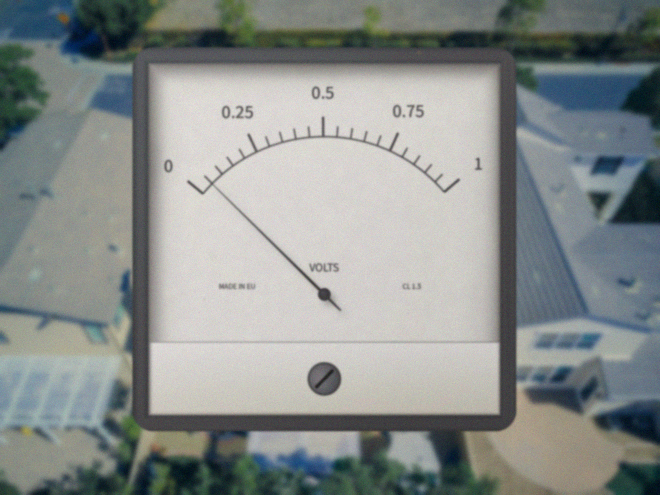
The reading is 0.05V
